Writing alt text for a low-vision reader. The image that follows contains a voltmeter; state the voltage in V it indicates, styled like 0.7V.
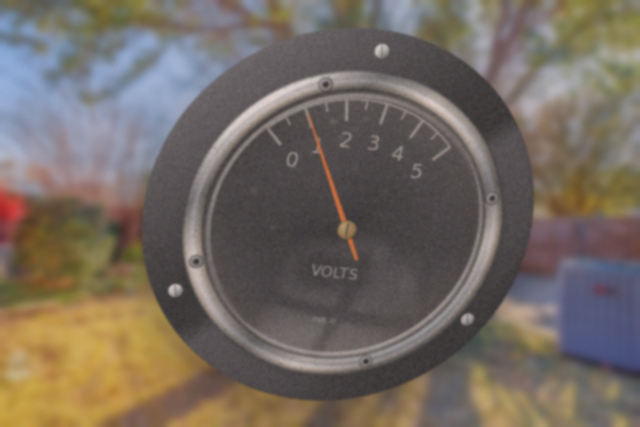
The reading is 1V
